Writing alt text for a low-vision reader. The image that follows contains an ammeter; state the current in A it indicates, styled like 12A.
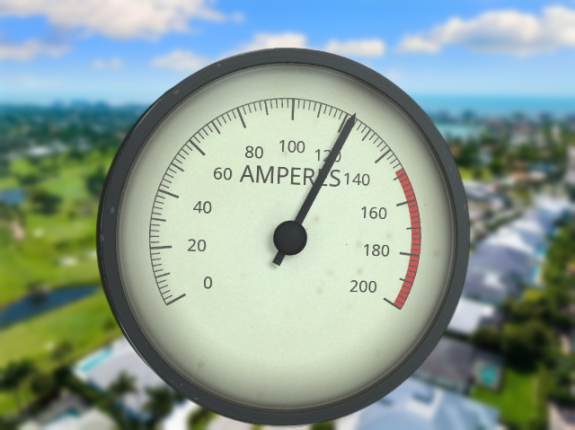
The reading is 122A
